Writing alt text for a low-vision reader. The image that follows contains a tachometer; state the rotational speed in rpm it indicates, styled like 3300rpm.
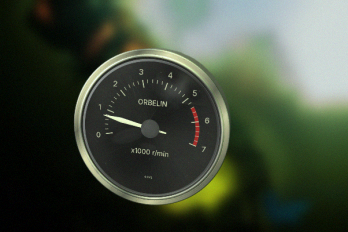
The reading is 800rpm
